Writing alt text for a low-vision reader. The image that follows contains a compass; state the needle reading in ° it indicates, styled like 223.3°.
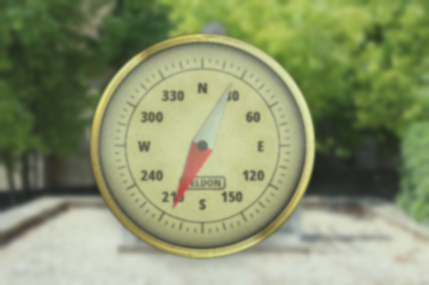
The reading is 205°
